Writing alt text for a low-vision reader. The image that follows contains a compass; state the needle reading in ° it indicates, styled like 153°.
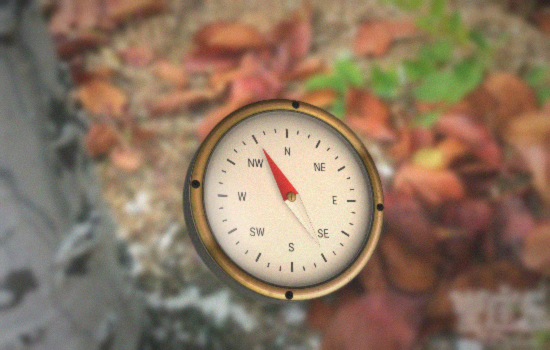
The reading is 330°
